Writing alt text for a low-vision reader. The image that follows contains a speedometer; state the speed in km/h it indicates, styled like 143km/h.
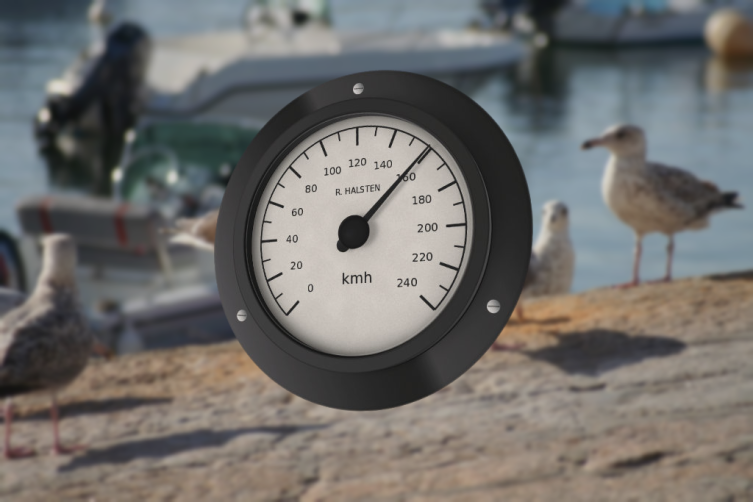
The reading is 160km/h
